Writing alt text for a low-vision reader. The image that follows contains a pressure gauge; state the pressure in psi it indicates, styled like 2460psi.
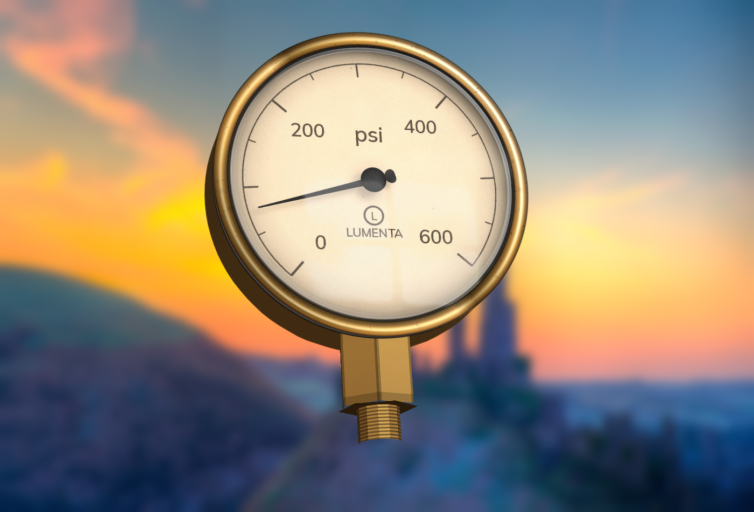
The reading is 75psi
